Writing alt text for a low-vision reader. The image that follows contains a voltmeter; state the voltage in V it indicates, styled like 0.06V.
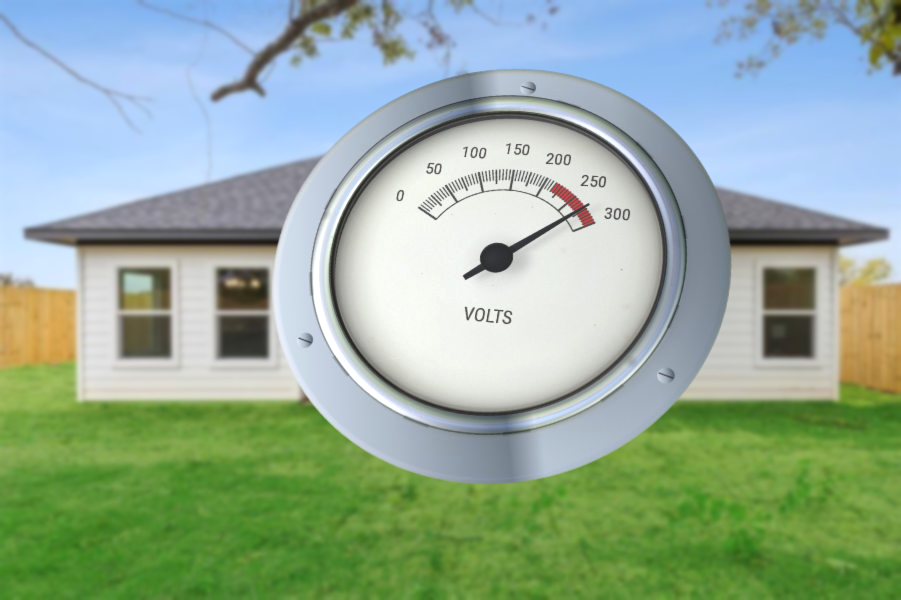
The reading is 275V
